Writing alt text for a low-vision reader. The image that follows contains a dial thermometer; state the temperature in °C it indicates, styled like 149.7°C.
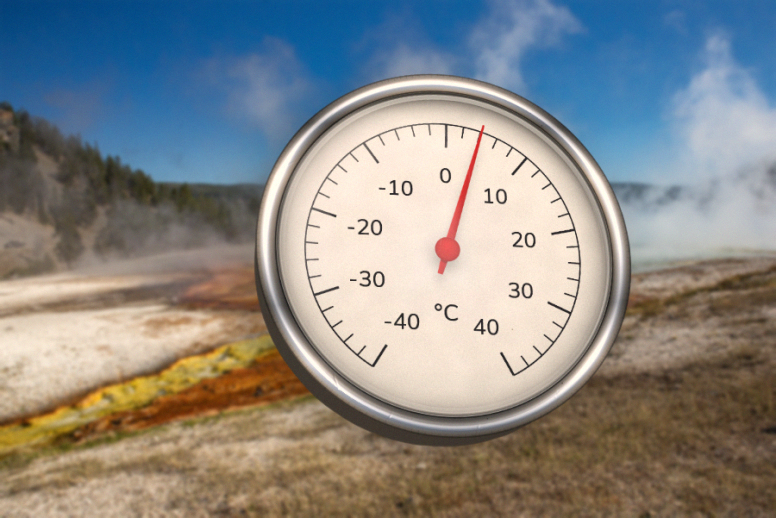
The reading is 4°C
